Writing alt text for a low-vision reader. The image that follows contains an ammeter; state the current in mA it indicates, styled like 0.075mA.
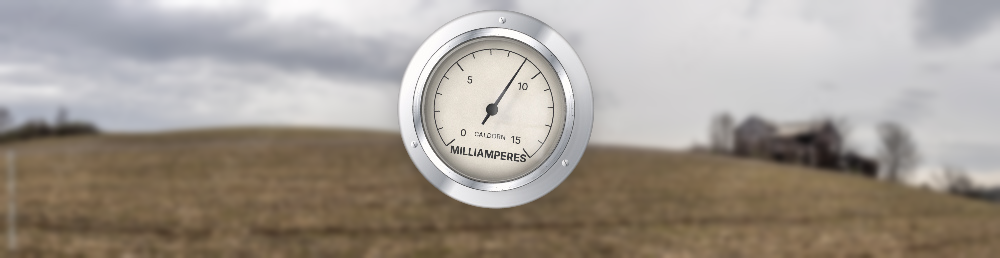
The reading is 9mA
